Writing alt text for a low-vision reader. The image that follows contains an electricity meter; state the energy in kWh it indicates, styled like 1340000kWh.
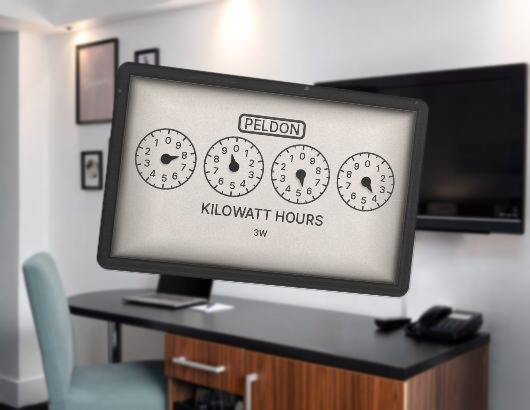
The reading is 7954kWh
